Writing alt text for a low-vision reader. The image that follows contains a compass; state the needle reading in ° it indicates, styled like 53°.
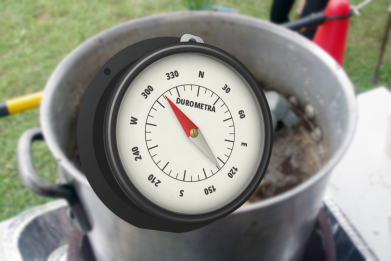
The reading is 310°
